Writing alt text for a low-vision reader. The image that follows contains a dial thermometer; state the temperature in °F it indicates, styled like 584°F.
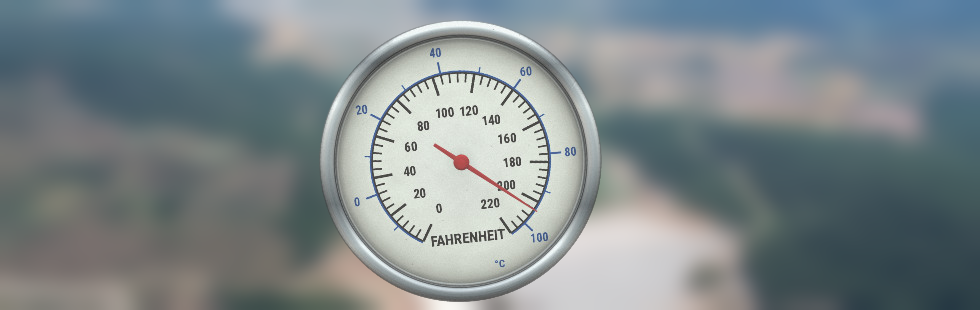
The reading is 204°F
